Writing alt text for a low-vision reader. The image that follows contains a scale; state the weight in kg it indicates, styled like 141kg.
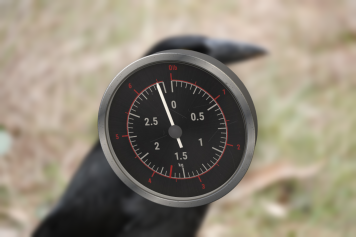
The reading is 2.95kg
